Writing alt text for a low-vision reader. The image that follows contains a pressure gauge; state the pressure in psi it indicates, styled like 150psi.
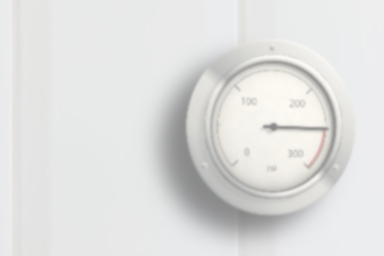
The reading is 250psi
